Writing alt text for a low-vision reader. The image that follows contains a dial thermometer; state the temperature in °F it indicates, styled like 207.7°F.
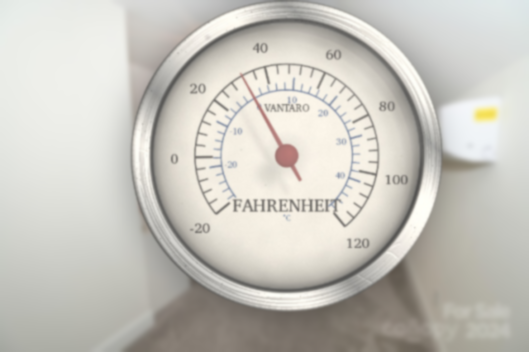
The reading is 32°F
